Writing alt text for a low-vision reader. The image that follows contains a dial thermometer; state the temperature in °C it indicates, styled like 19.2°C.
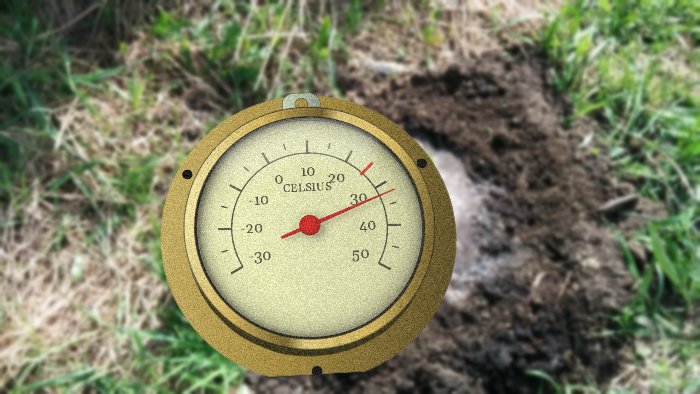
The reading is 32.5°C
